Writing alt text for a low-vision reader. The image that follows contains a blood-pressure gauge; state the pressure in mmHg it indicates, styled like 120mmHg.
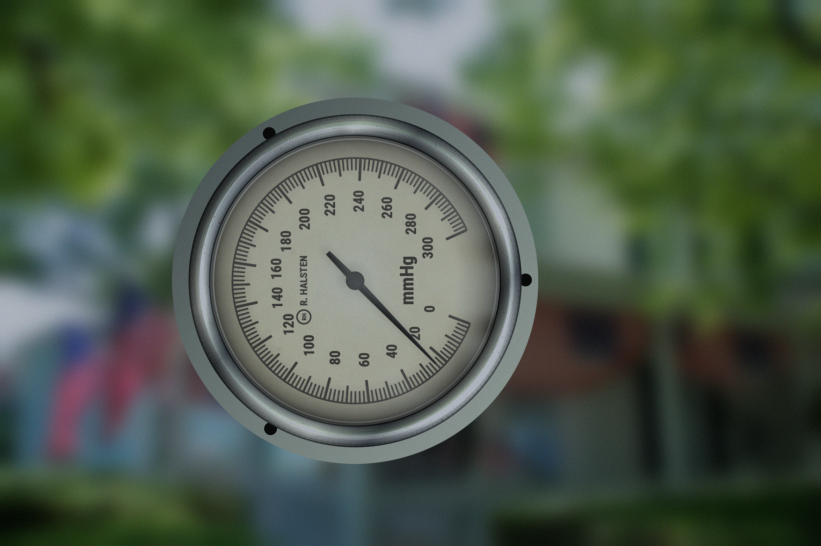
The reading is 24mmHg
